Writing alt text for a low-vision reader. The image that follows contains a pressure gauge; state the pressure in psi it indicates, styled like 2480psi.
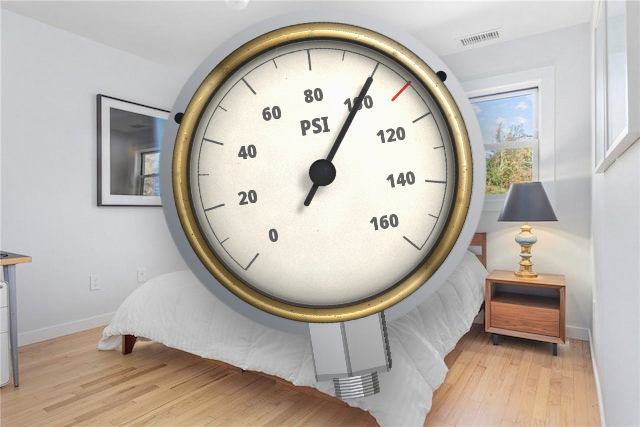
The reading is 100psi
